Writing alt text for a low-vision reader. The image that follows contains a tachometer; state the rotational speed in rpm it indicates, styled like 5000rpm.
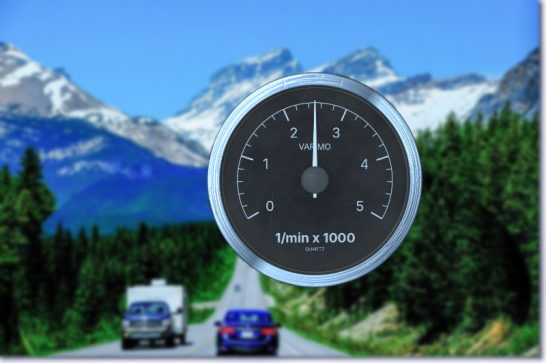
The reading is 2500rpm
